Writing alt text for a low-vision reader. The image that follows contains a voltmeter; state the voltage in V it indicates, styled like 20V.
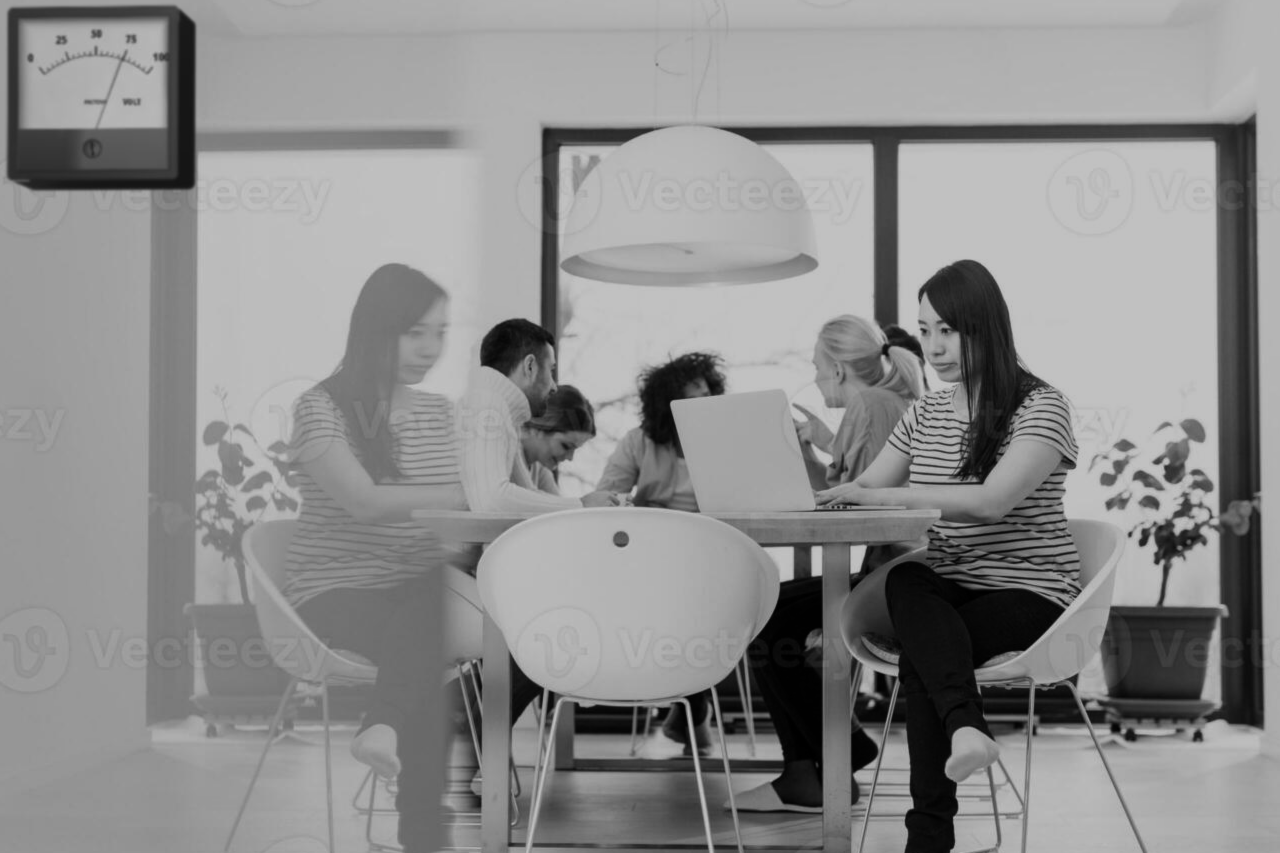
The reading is 75V
